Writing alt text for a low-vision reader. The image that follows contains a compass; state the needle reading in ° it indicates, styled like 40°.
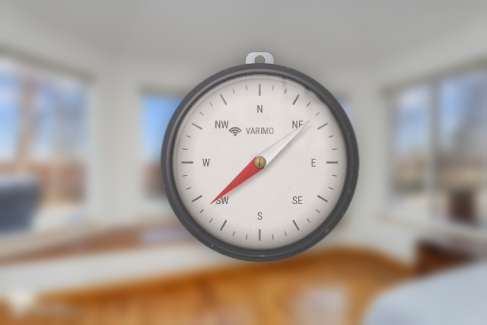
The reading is 230°
